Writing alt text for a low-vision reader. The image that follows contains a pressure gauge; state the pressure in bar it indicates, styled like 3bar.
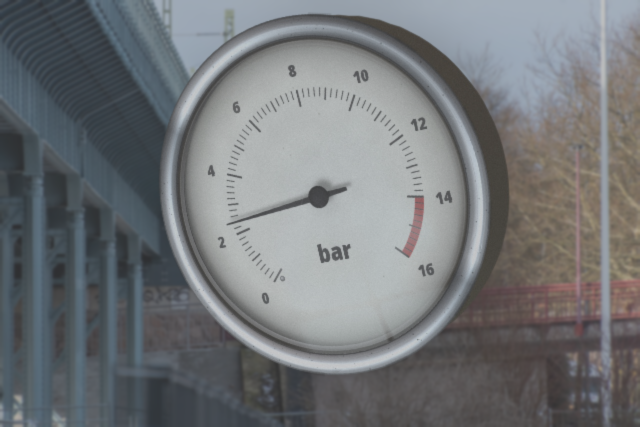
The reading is 2.4bar
